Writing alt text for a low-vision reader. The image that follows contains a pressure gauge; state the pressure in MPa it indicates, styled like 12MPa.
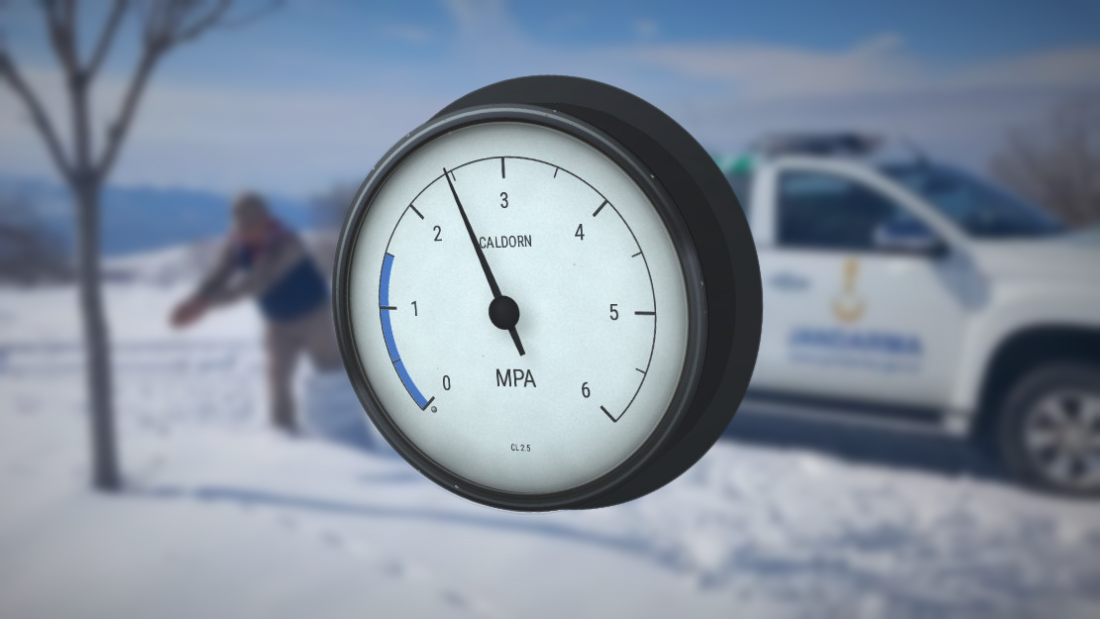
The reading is 2.5MPa
